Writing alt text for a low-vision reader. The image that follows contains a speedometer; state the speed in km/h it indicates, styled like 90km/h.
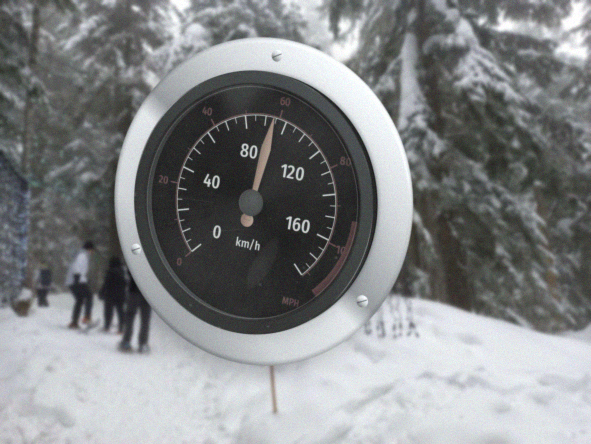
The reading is 95km/h
